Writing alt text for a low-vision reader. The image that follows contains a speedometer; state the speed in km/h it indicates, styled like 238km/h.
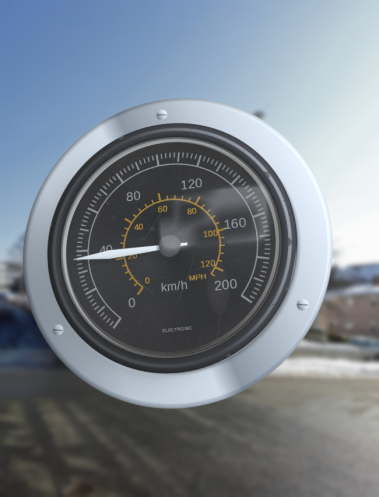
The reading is 36km/h
